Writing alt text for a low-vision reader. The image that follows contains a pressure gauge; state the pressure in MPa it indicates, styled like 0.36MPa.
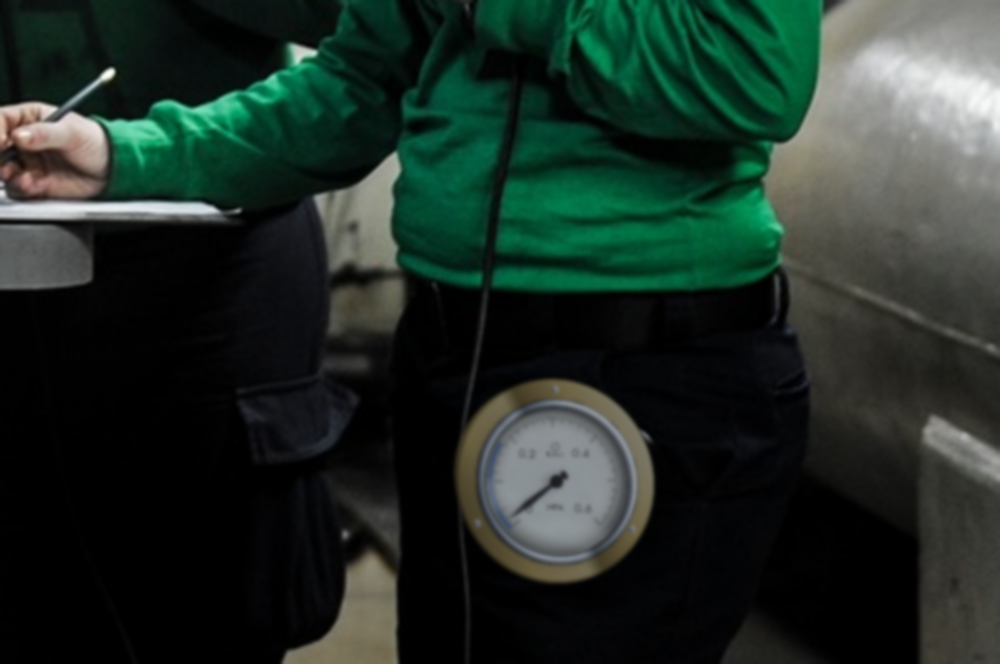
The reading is 0.02MPa
